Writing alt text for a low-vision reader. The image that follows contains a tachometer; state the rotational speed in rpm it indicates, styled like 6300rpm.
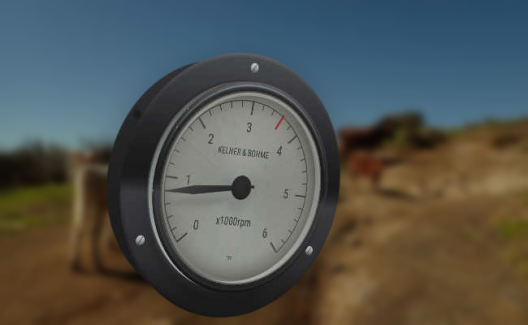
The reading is 800rpm
